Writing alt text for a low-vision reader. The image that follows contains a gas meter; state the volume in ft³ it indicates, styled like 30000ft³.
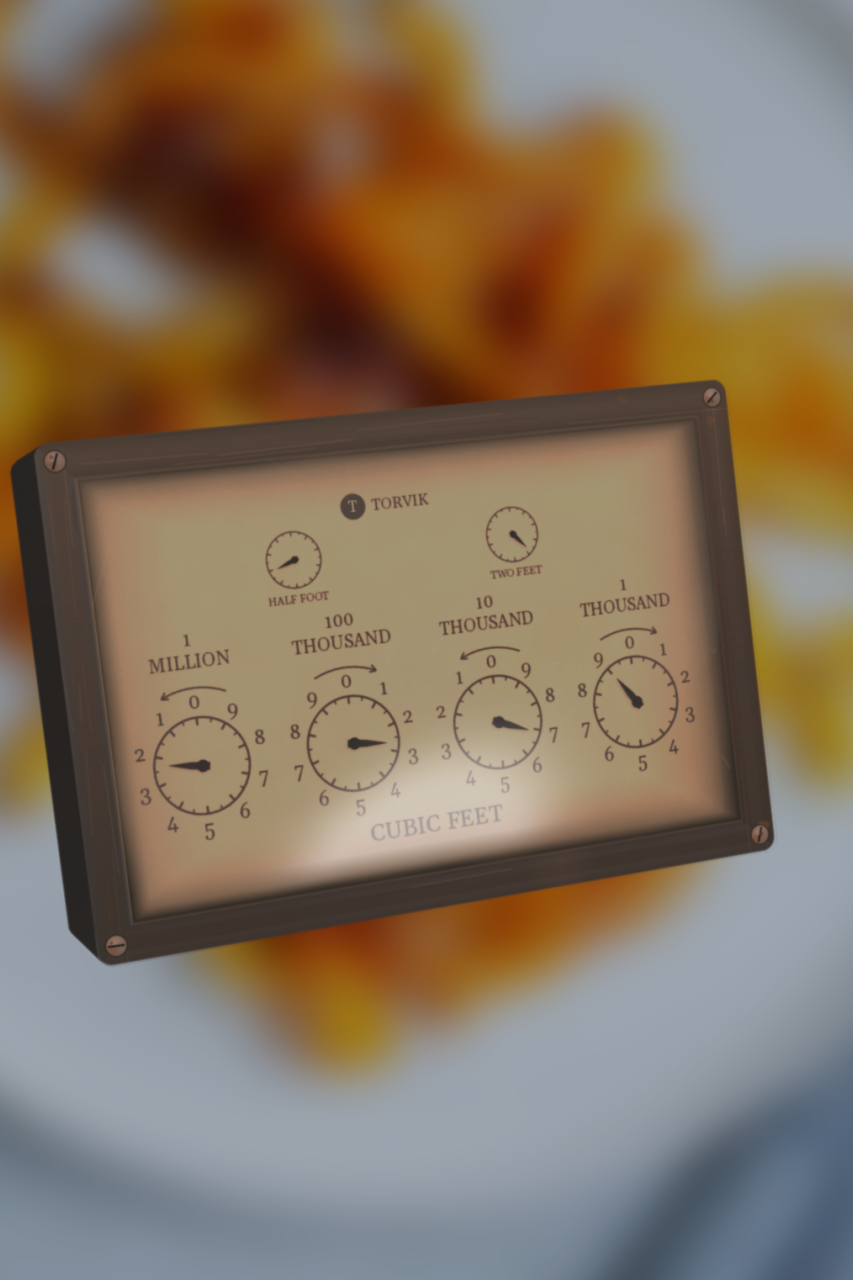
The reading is 226900ft³
